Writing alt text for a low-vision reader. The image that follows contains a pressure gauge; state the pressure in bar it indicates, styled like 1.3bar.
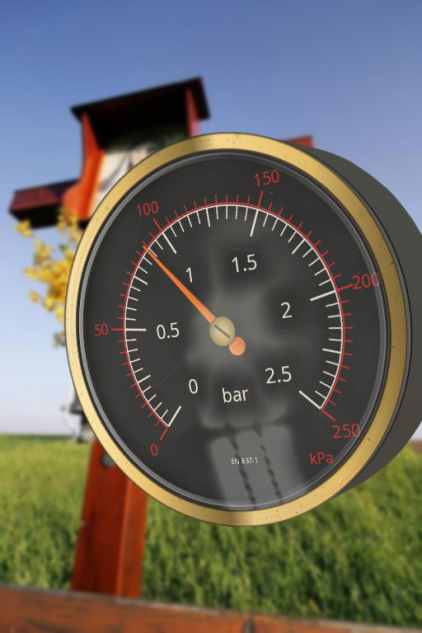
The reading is 0.9bar
